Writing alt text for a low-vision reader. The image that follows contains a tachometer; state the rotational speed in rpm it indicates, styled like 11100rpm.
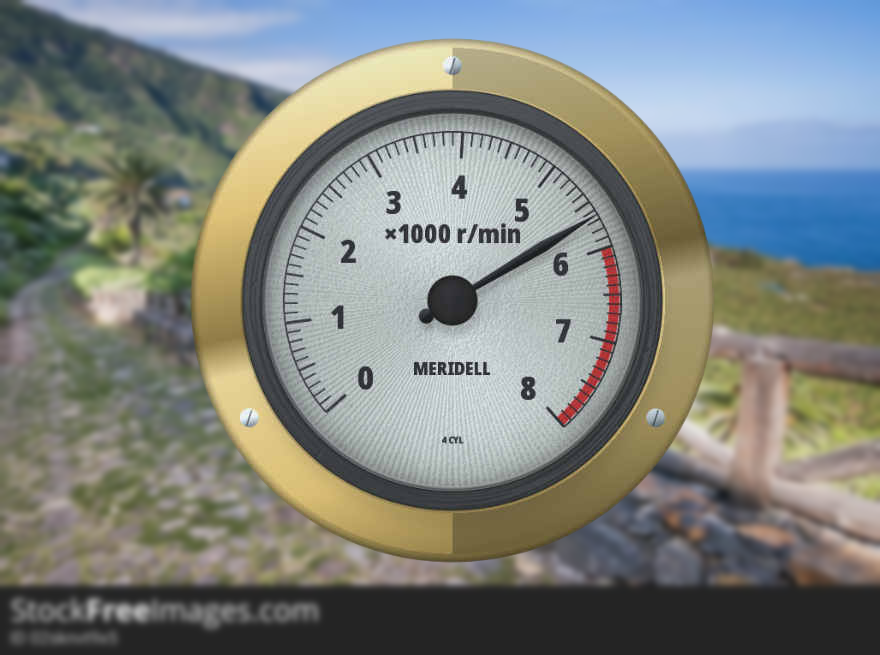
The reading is 5650rpm
